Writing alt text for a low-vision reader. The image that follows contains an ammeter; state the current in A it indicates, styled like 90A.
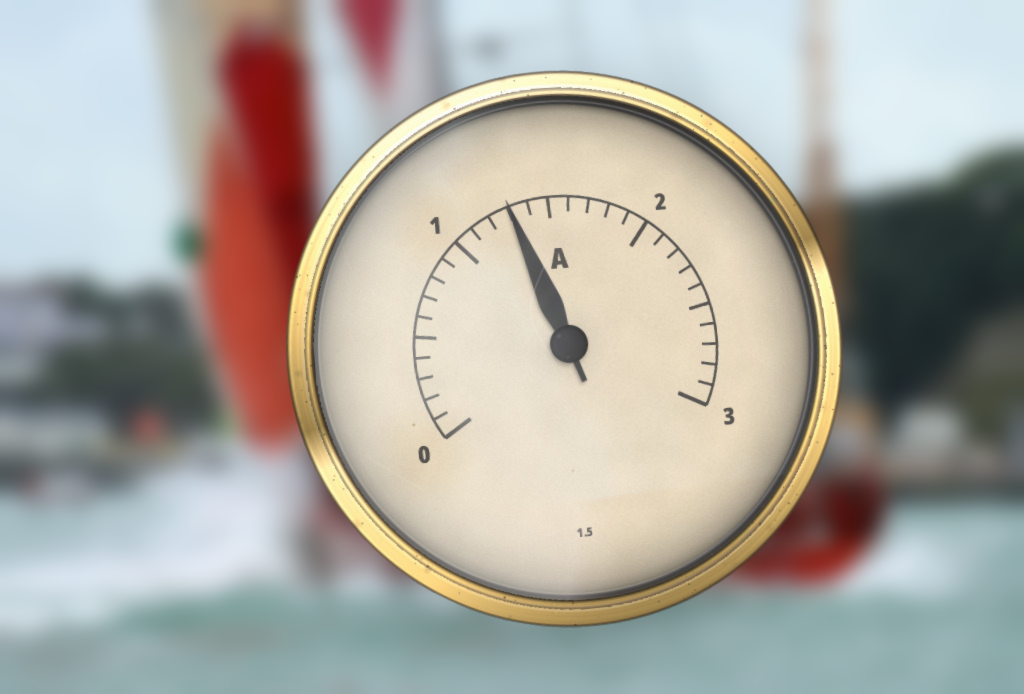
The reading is 1.3A
